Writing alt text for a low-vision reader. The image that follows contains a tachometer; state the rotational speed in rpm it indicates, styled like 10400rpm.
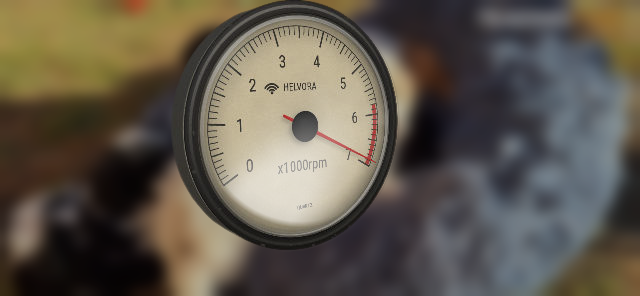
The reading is 6900rpm
